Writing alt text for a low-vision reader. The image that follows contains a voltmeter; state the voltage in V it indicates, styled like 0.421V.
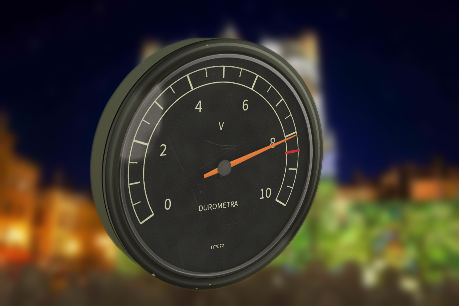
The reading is 8V
